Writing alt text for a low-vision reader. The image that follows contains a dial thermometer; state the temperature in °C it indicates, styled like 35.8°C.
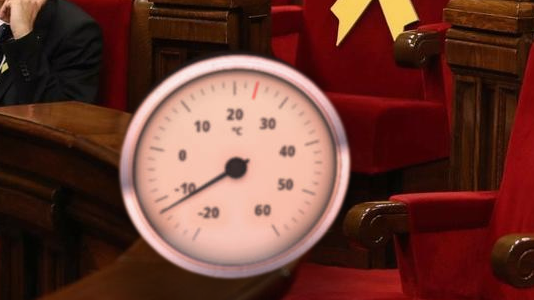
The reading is -12°C
